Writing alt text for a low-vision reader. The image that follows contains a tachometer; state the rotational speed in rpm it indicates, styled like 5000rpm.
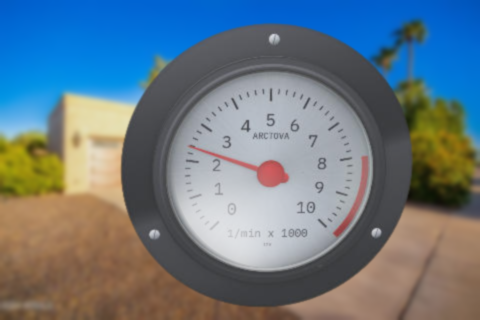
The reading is 2400rpm
